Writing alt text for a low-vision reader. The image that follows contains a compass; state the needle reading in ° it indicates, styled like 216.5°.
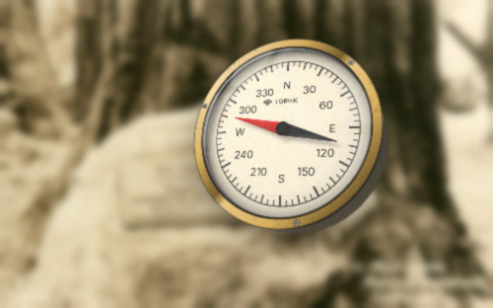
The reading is 285°
